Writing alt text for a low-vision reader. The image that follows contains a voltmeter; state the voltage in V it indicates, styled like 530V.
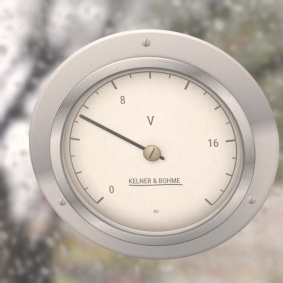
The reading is 5.5V
